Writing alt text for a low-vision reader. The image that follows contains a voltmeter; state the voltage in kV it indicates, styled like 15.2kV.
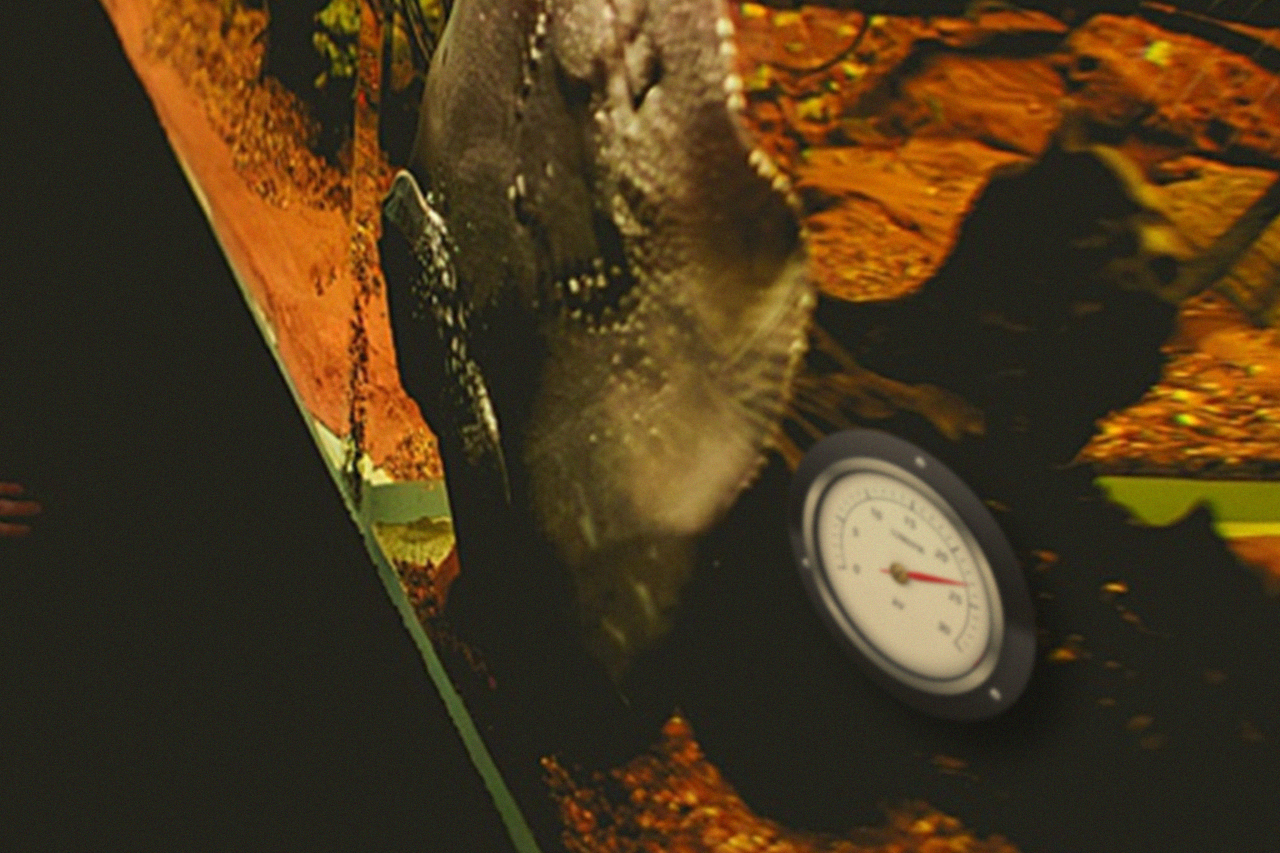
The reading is 23kV
